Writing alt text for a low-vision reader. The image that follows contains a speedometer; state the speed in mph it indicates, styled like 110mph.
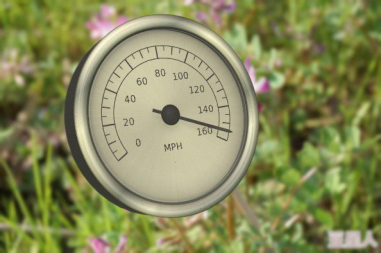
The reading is 155mph
